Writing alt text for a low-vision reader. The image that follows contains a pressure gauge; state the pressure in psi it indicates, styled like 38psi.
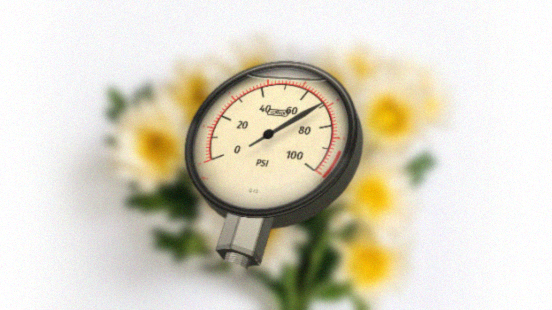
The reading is 70psi
